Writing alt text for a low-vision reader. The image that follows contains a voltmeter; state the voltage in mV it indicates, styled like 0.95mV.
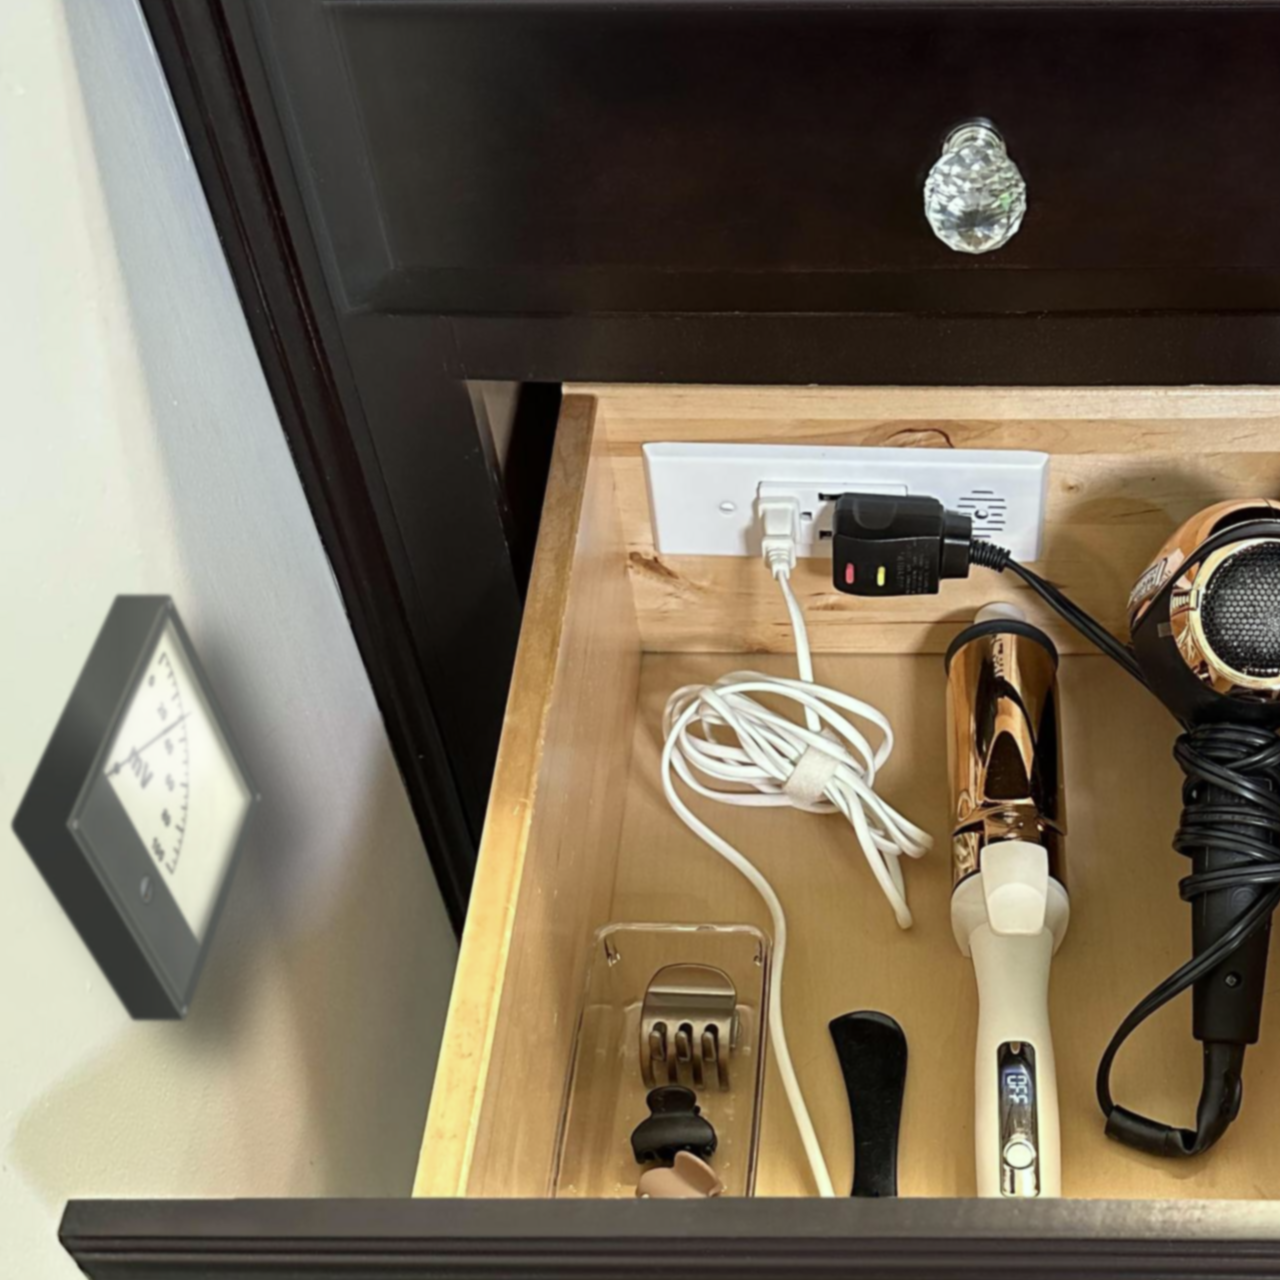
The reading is 30mV
